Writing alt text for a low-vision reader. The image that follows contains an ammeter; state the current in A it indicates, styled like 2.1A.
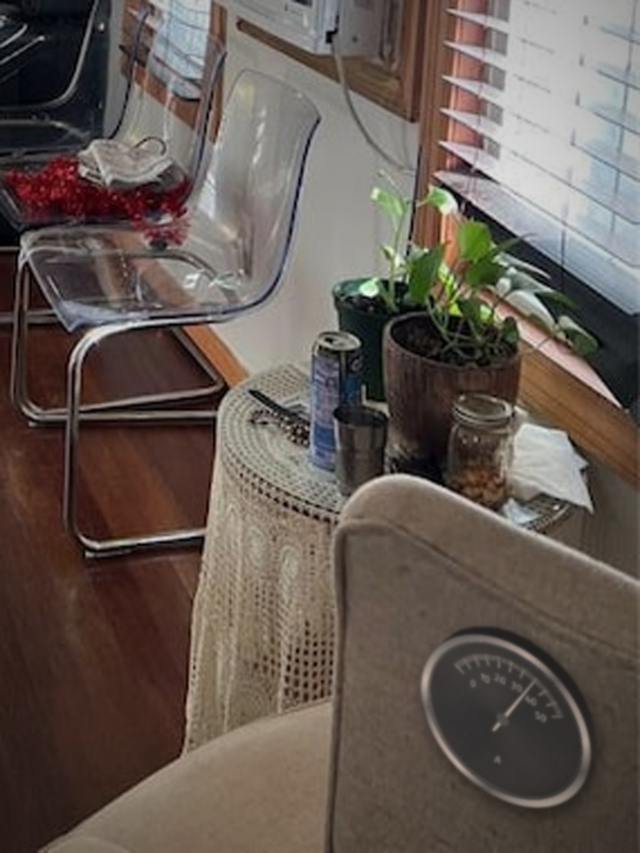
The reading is 35A
